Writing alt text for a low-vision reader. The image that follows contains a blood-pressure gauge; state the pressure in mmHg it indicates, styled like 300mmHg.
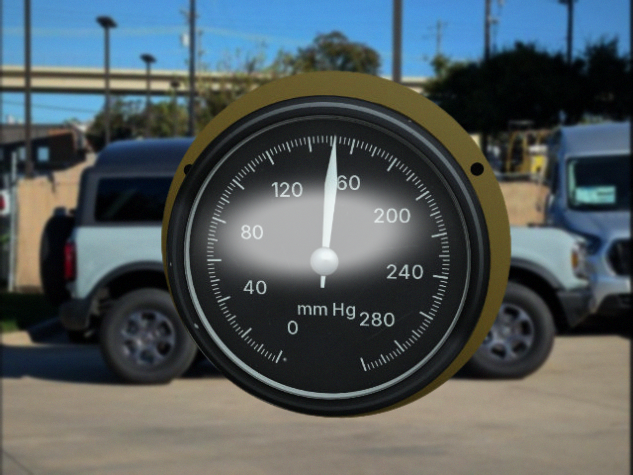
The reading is 152mmHg
